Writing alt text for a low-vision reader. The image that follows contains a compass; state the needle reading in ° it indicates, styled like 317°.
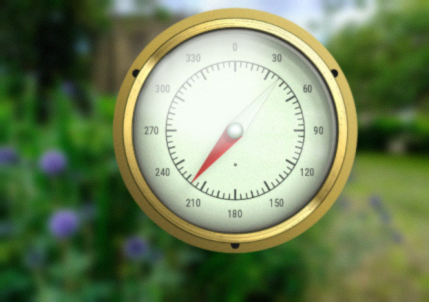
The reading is 220°
